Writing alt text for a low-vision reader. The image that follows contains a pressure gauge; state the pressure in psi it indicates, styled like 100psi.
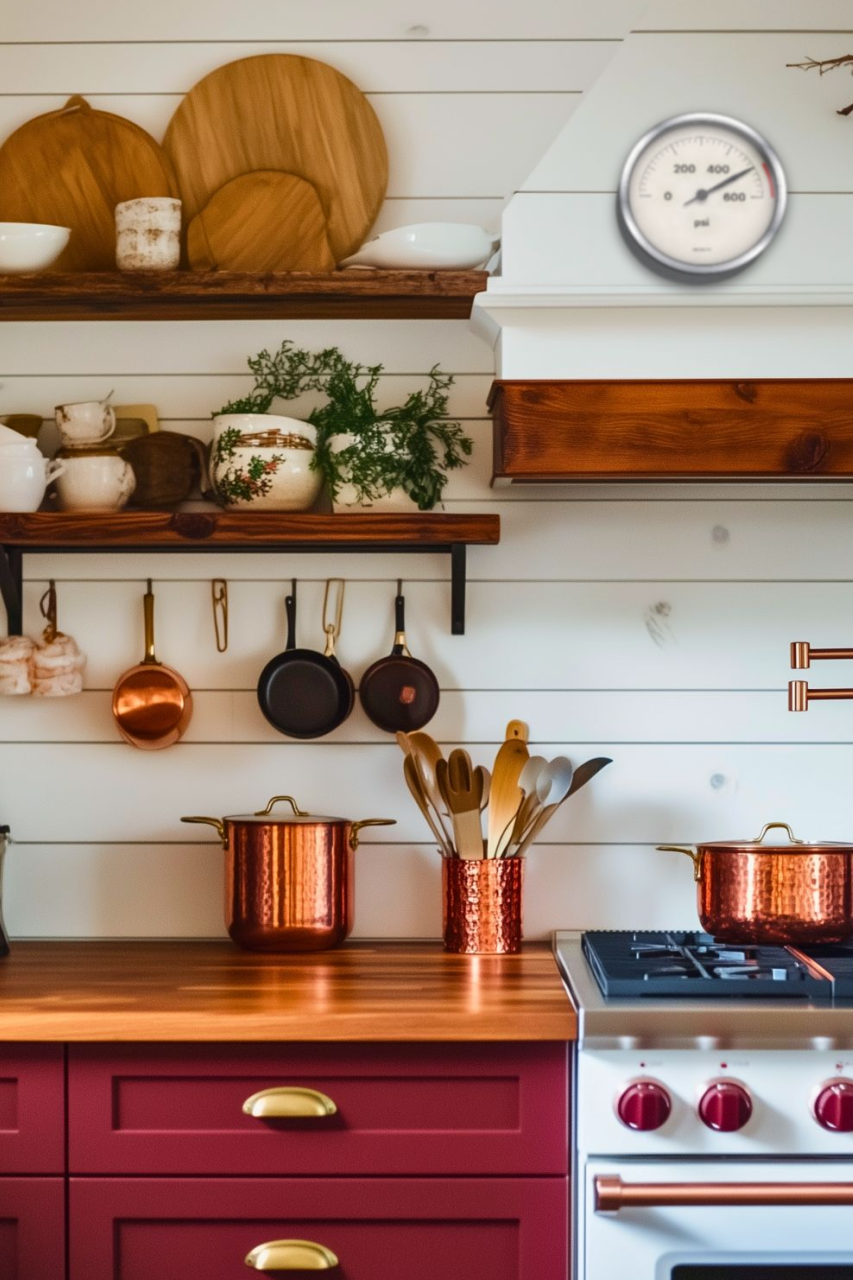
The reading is 500psi
